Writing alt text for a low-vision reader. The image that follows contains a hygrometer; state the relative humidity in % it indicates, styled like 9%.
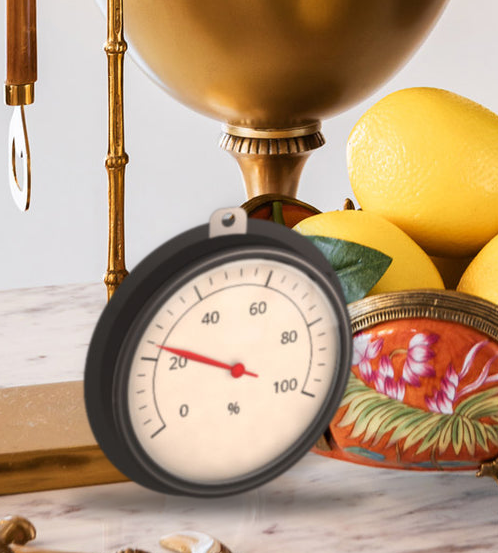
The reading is 24%
